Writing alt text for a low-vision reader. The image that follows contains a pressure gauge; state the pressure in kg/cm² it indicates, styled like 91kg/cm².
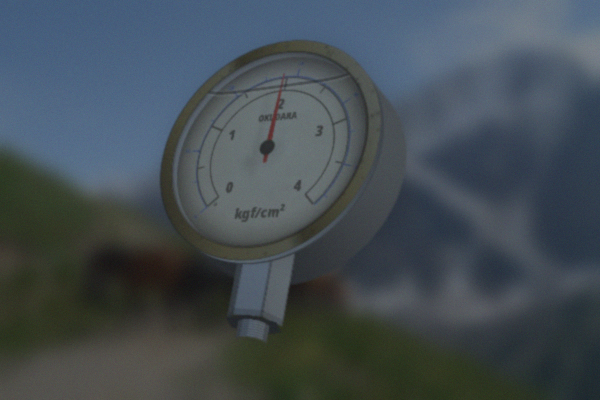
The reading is 2kg/cm²
